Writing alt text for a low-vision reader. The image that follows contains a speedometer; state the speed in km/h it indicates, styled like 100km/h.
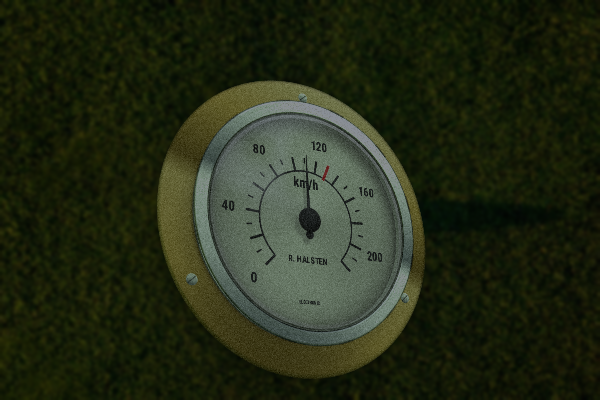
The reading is 110km/h
